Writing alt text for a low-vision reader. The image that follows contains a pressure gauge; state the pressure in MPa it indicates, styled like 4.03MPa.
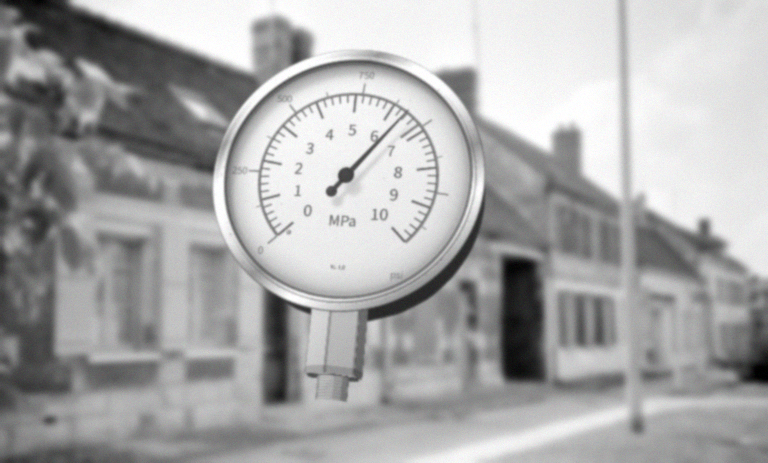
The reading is 6.4MPa
